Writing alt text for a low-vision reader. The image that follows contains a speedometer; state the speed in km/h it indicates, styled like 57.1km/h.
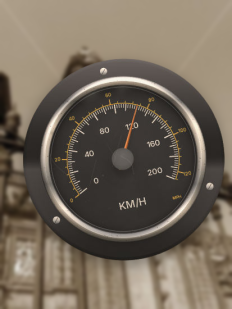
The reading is 120km/h
